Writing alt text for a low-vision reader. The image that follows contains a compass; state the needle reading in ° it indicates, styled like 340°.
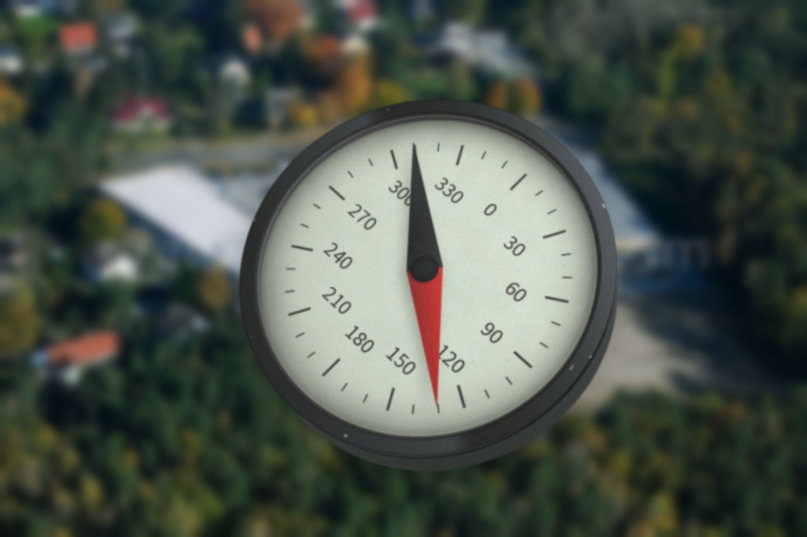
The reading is 130°
